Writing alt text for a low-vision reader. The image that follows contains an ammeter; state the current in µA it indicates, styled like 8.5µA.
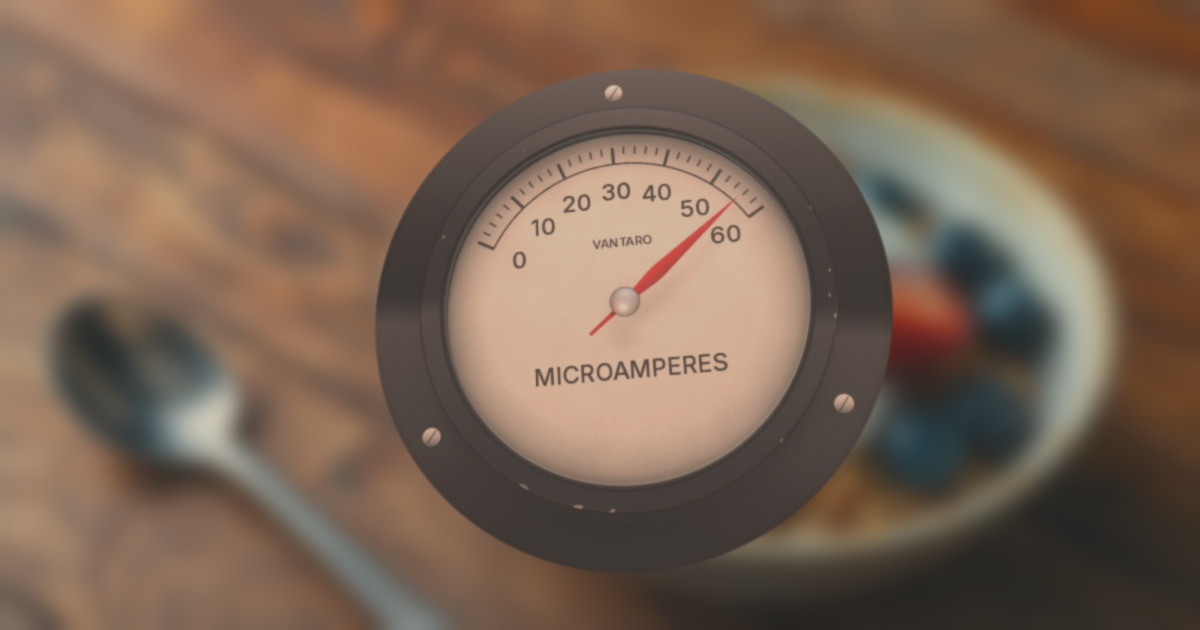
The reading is 56µA
